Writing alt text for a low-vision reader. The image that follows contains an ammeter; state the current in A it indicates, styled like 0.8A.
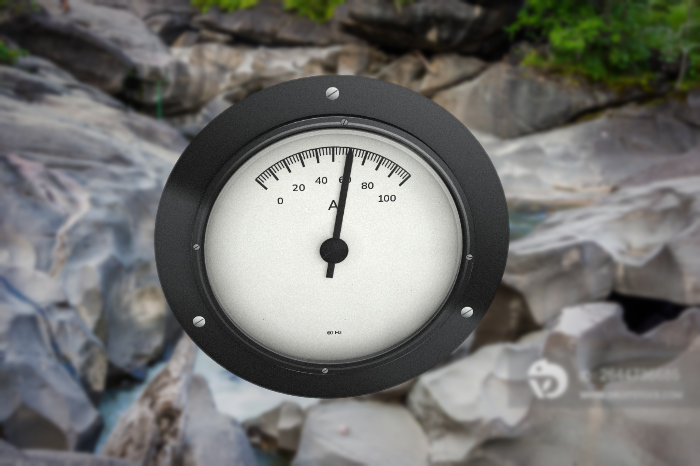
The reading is 60A
